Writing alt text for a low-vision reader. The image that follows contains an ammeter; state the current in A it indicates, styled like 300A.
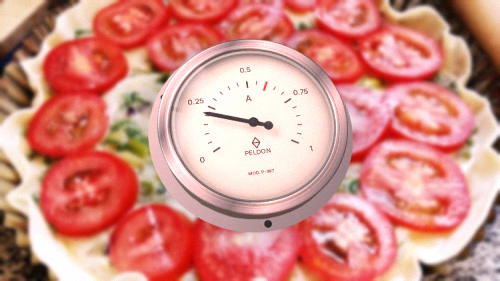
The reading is 0.2A
